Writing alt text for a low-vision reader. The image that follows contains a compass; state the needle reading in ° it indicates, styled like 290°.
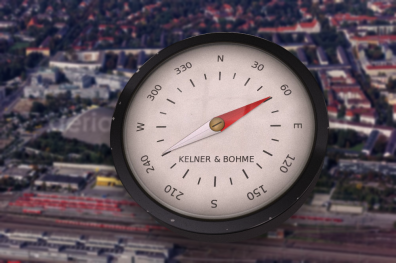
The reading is 60°
